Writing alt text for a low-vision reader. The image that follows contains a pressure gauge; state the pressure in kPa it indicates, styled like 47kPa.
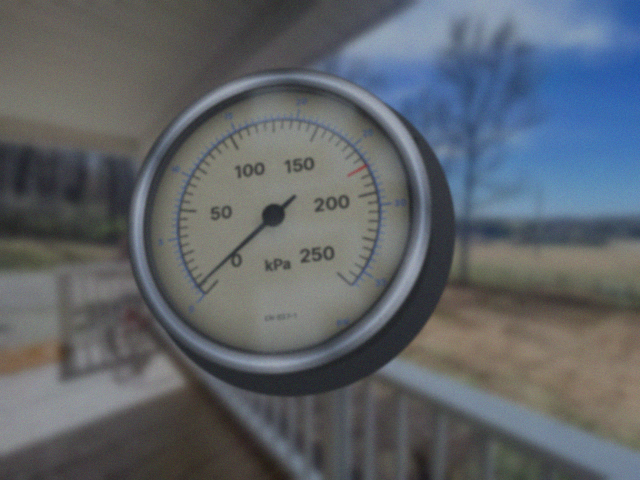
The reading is 5kPa
